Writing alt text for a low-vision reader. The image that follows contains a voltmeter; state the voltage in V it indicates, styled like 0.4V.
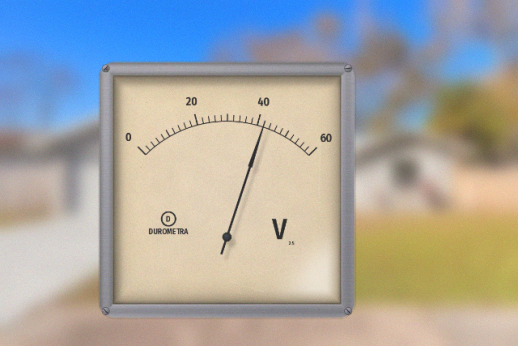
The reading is 42V
